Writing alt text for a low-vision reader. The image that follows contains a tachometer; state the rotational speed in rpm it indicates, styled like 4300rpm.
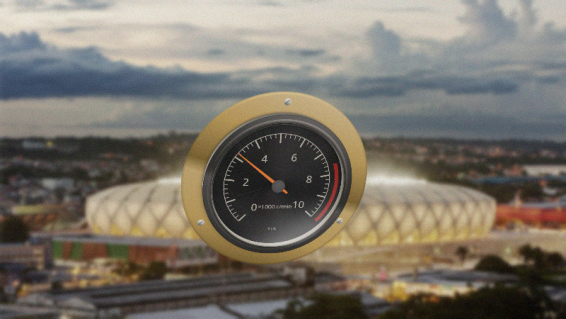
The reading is 3200rpm
